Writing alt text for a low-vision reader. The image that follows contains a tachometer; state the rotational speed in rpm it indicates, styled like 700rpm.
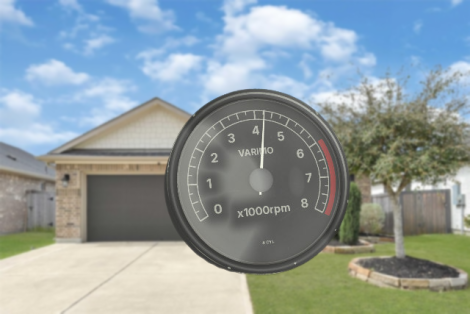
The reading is 4250rpm
